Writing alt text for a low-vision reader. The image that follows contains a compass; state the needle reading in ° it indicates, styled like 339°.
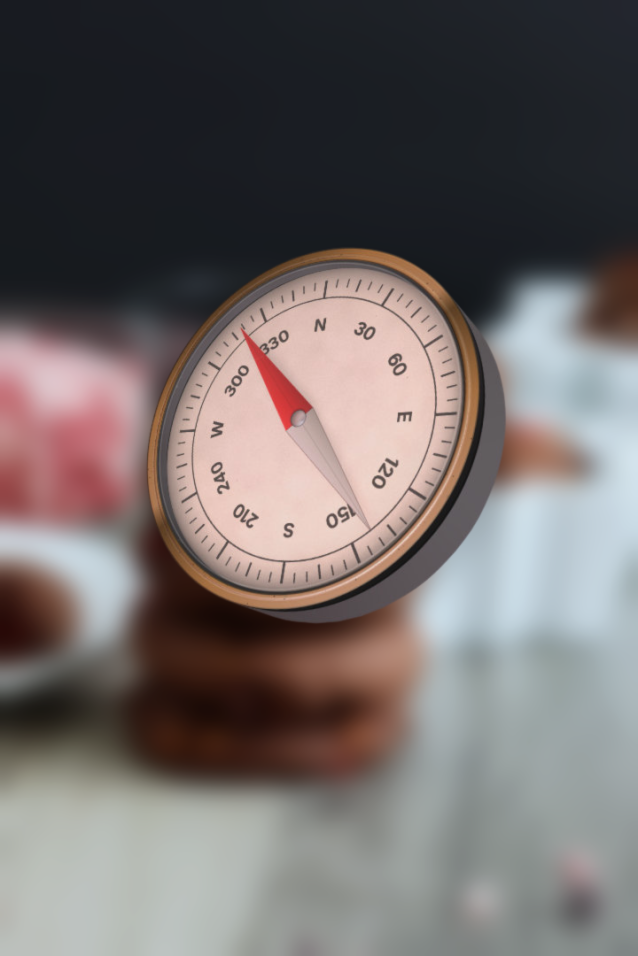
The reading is 320°
